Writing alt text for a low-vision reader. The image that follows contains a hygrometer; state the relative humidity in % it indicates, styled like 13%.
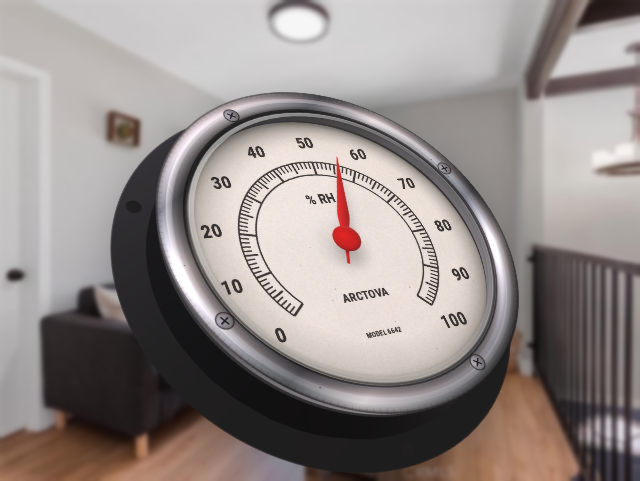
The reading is 55%
